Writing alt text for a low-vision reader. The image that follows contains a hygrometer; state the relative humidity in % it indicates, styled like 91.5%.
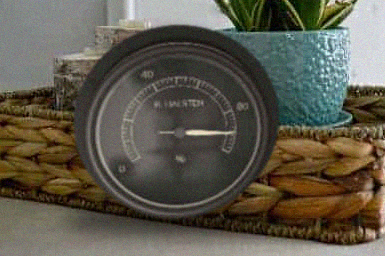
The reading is 90%
